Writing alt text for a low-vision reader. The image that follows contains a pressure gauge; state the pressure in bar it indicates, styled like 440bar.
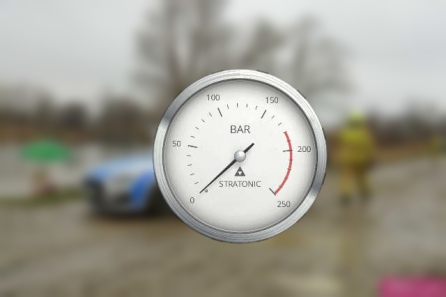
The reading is 0bar
